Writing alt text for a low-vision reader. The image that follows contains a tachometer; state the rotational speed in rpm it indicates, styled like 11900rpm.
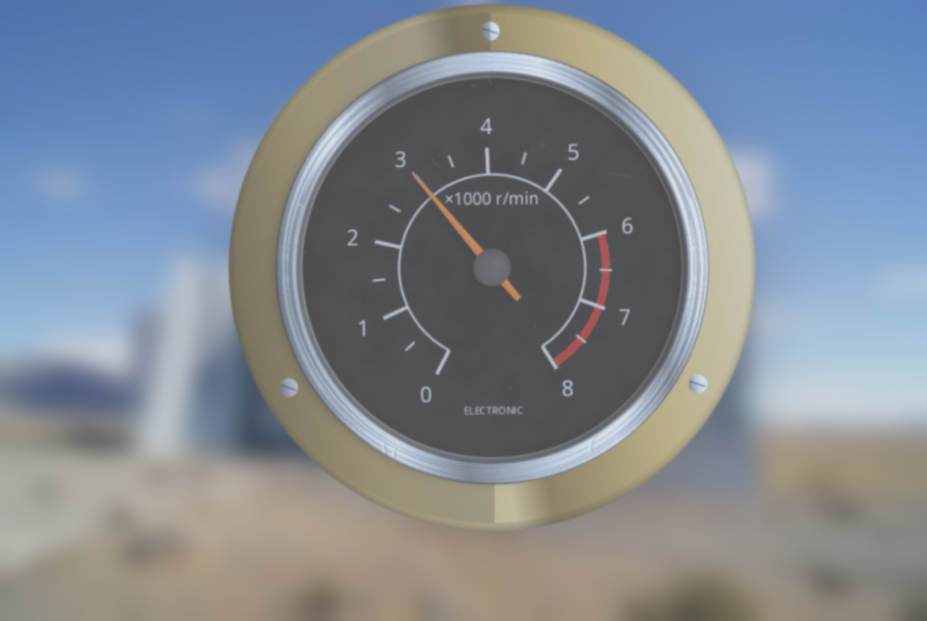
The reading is 3000rpm
